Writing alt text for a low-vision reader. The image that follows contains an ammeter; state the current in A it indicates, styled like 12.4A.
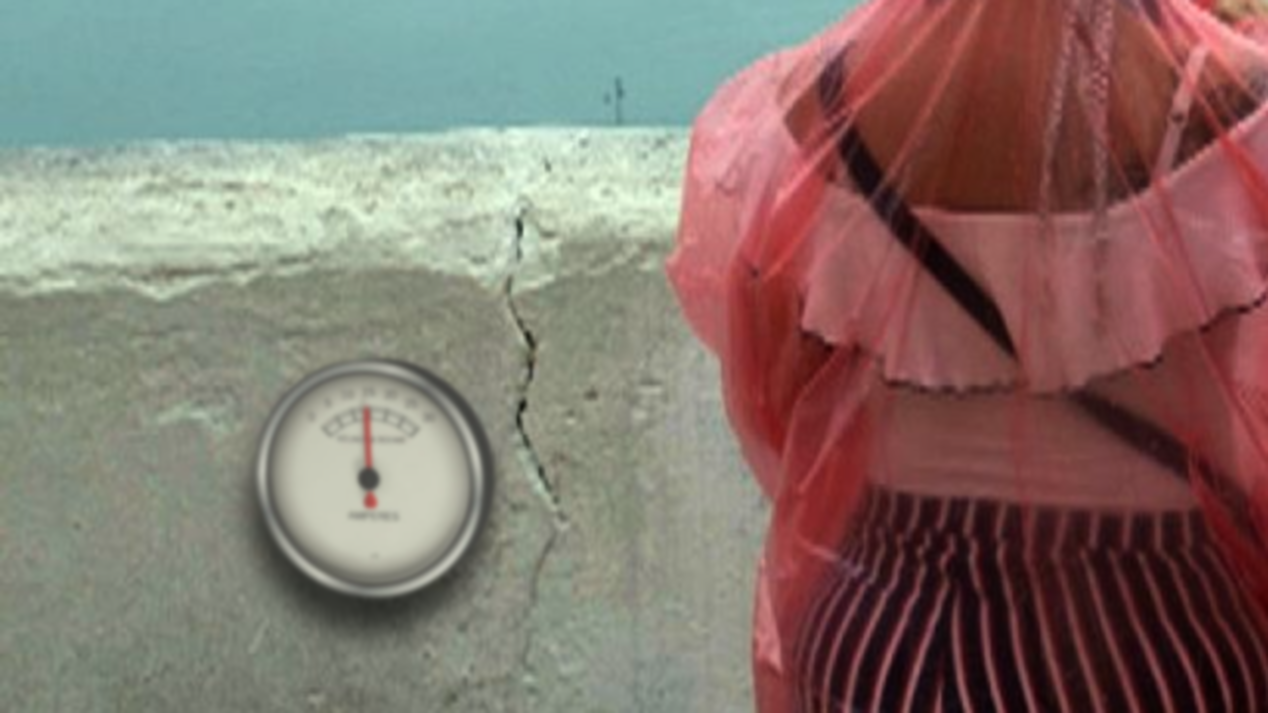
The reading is 15A
